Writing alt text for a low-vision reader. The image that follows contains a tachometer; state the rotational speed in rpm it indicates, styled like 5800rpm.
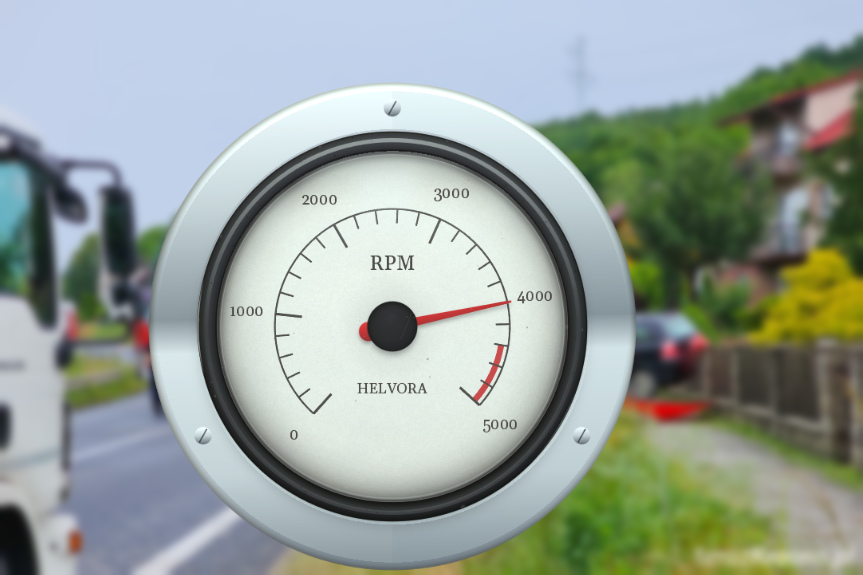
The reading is 4000rpm
